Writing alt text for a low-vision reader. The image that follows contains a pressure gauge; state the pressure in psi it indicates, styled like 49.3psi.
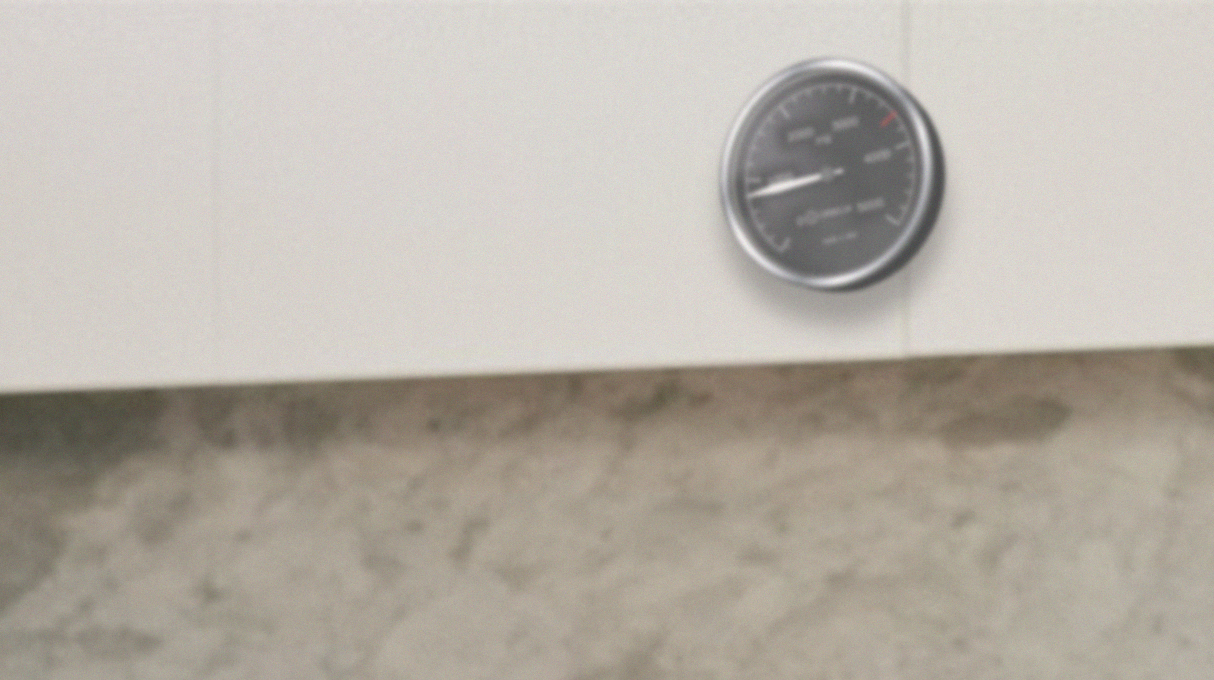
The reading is 800psi
